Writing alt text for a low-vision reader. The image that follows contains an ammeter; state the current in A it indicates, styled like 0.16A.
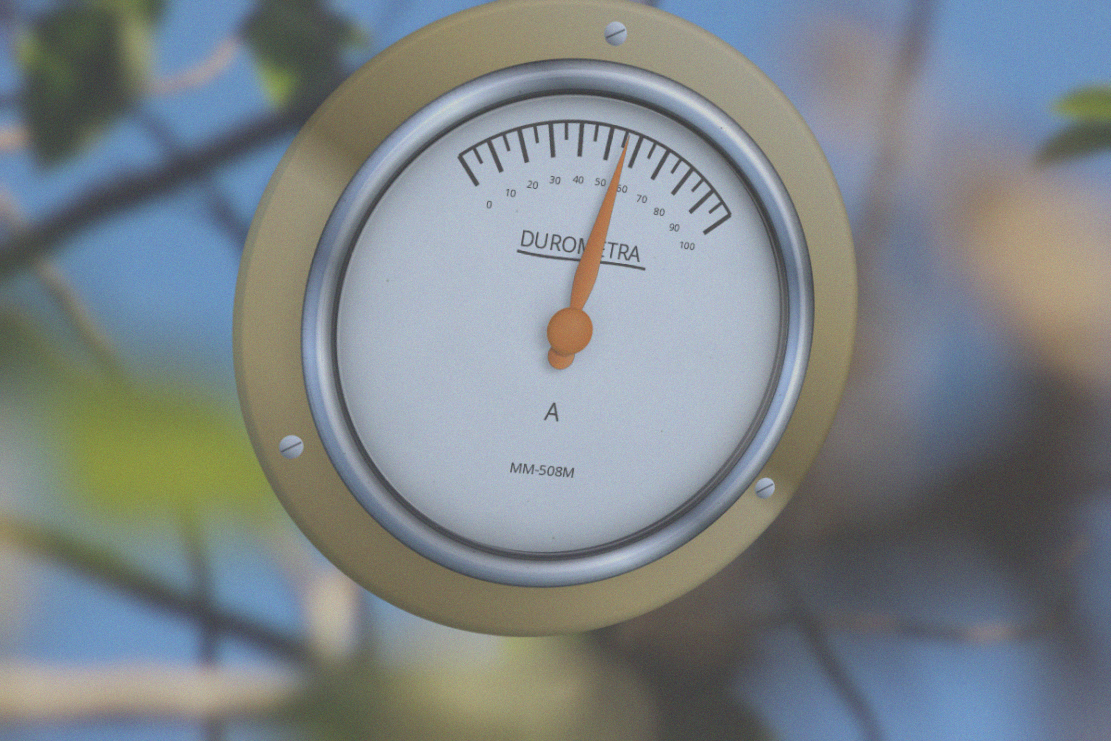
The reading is 55A
